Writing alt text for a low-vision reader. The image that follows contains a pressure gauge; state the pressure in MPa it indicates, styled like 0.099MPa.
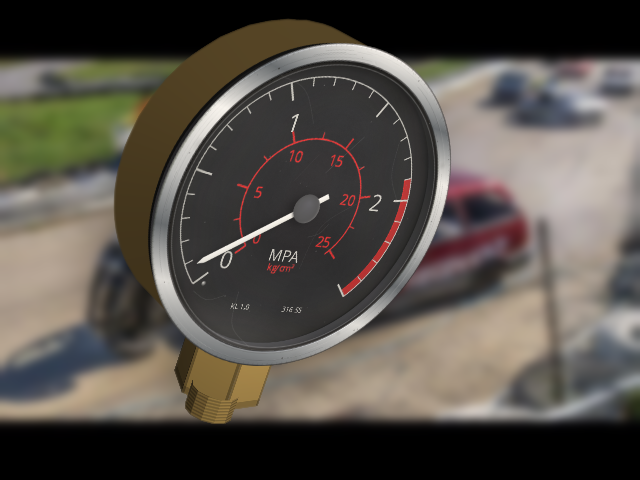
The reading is 0.1MPa
